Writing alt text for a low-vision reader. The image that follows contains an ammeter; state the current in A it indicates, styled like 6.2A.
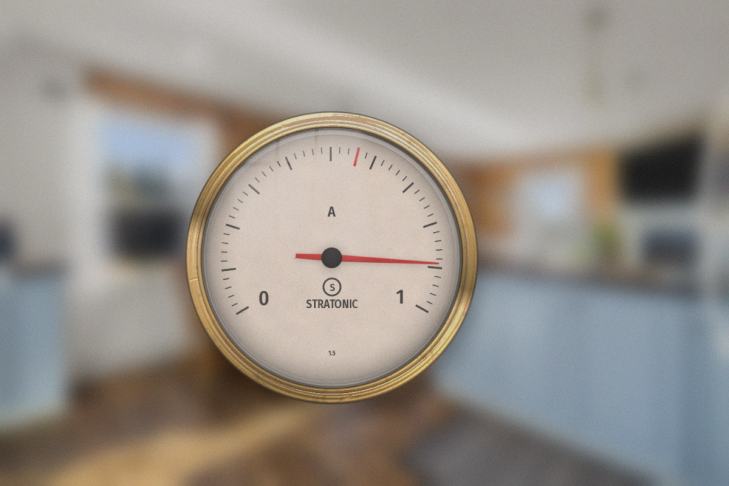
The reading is 0.89A
